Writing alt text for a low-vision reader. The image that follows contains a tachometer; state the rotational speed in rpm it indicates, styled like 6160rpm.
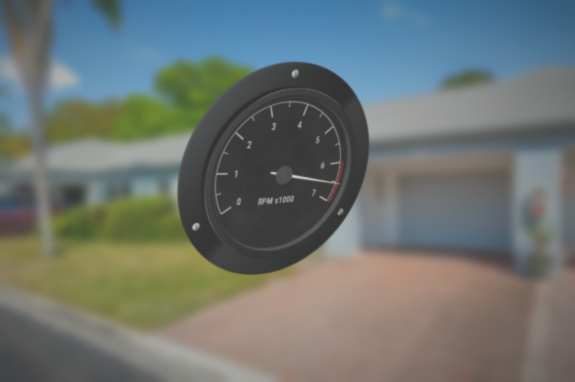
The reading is 6500rpm
